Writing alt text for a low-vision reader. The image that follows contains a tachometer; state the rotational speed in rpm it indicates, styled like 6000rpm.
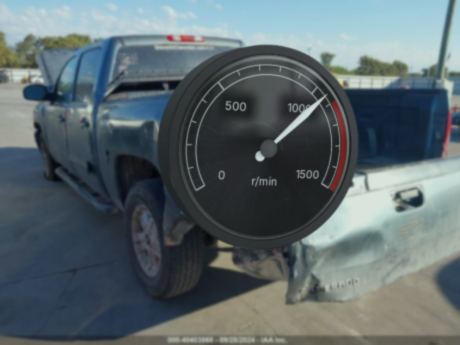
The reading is 1050rpm
